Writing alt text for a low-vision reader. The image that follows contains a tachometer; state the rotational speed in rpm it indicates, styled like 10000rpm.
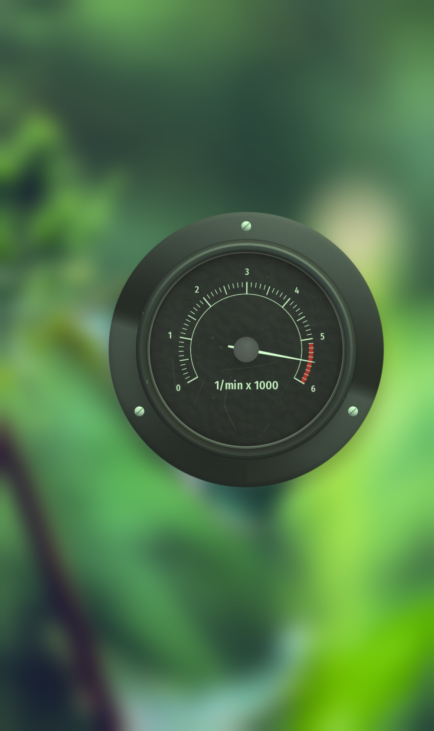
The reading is 5500rpm
